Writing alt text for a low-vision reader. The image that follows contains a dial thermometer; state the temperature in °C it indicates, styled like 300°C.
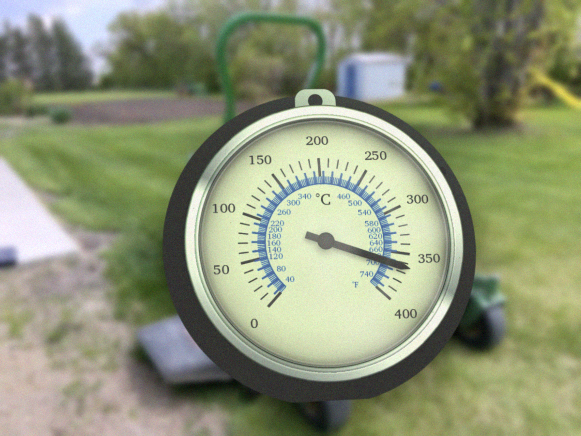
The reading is 365°C
